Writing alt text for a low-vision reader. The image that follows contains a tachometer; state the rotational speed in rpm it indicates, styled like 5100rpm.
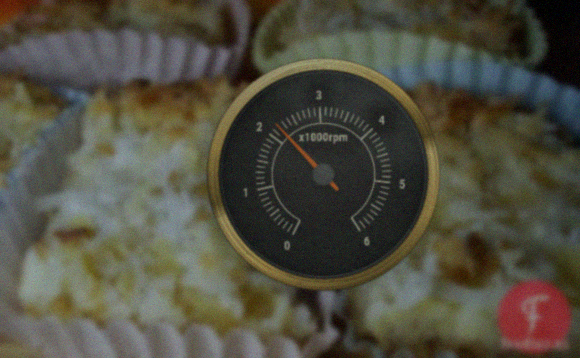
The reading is 2200rpm
